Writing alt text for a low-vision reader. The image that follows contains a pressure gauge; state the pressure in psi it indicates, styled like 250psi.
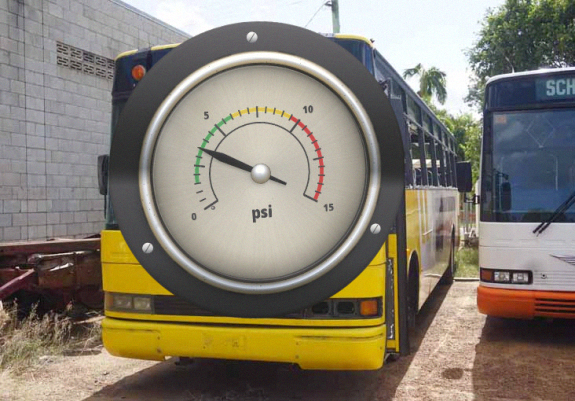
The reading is 3.5psi
